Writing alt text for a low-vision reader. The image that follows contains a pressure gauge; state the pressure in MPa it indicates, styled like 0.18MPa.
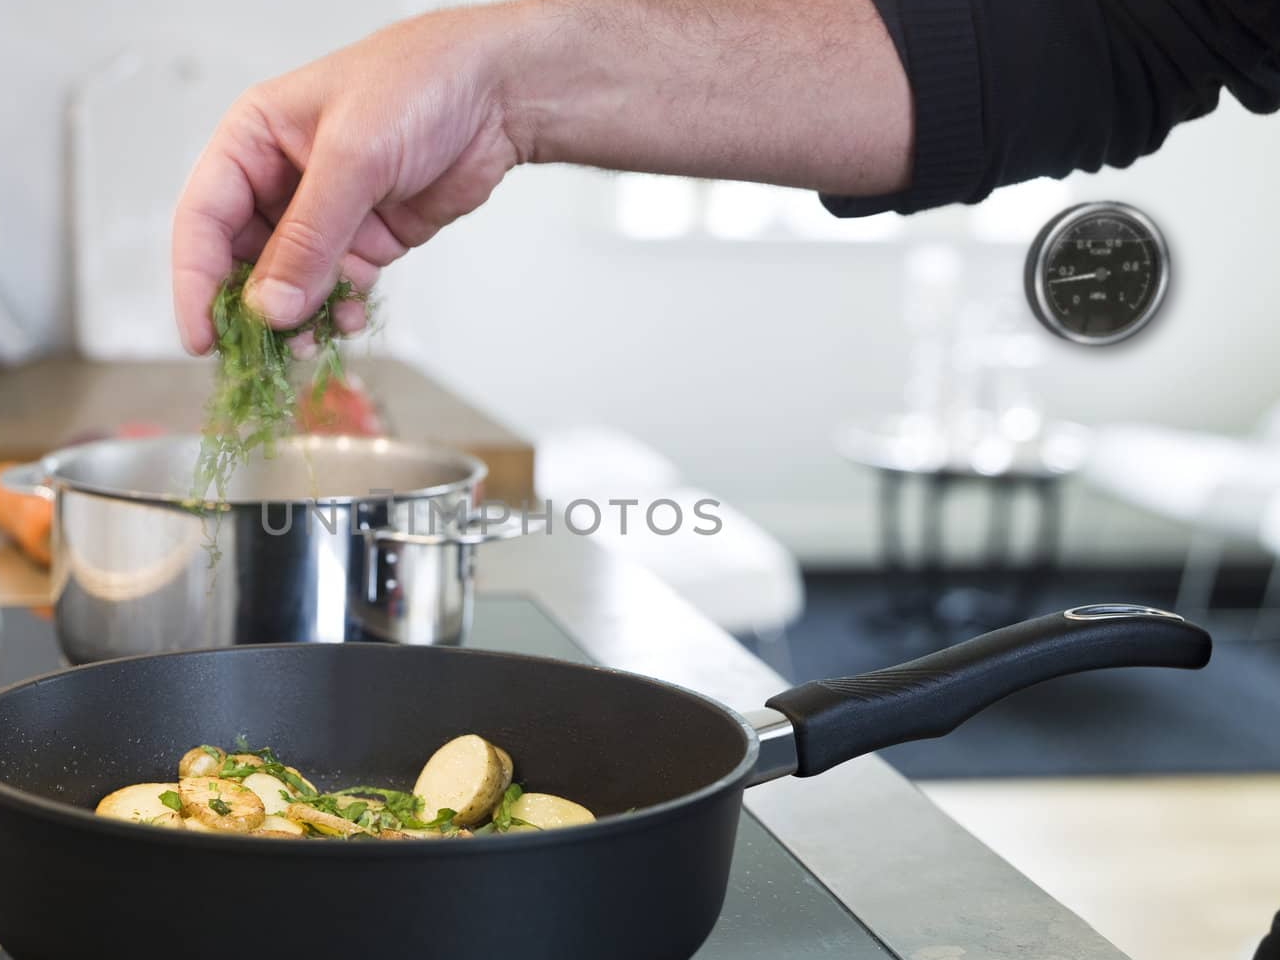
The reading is 0.15MPa
